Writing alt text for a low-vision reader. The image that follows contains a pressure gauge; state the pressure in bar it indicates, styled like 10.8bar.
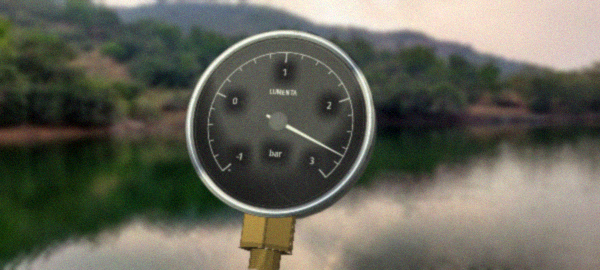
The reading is 2.7bar
